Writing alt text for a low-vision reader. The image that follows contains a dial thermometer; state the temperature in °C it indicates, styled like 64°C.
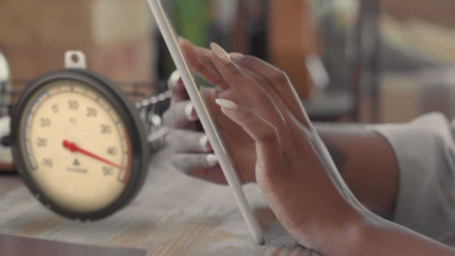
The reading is 45°C
